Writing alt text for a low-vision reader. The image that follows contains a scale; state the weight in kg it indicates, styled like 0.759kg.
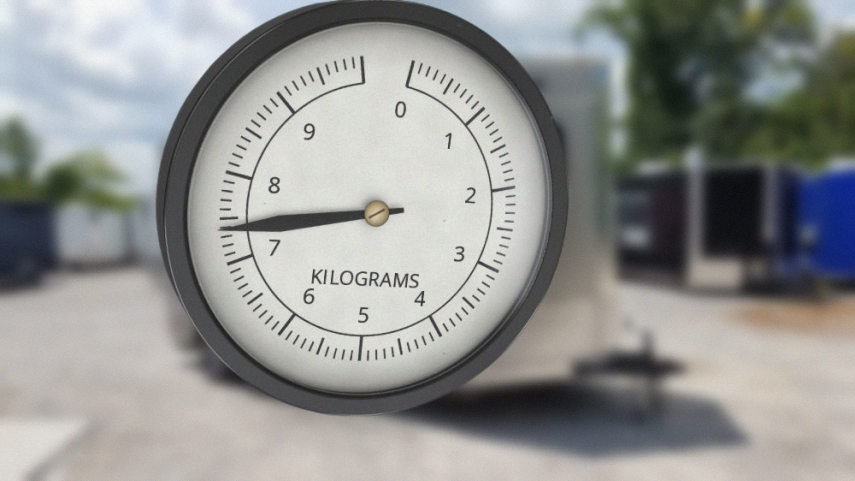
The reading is 7.4kg
